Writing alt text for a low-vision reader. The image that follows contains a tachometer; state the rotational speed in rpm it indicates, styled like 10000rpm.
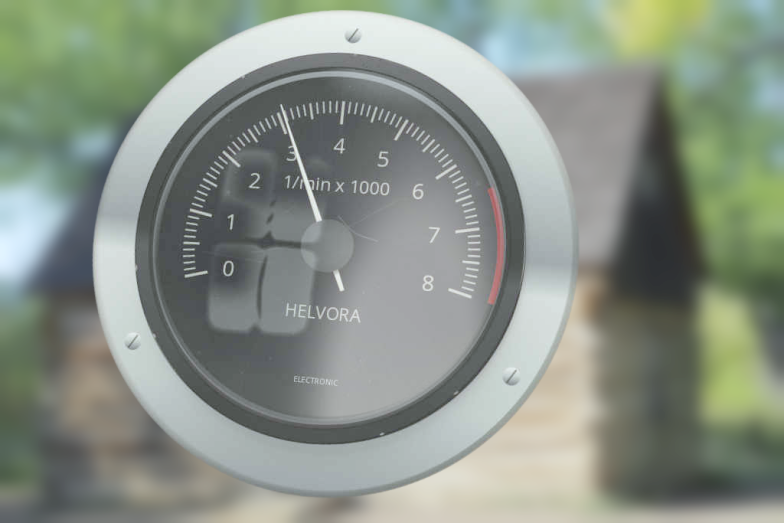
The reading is 3100rpm
